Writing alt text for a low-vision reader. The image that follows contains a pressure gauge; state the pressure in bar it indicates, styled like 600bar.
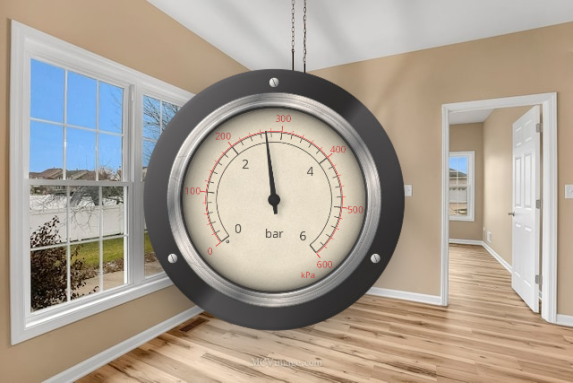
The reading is 2.7bar
